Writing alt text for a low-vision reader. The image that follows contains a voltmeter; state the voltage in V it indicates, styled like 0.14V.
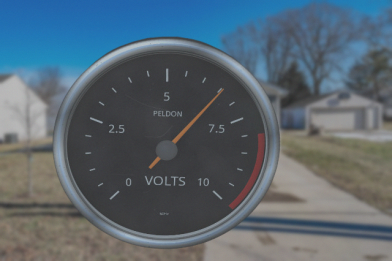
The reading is 6.5V
